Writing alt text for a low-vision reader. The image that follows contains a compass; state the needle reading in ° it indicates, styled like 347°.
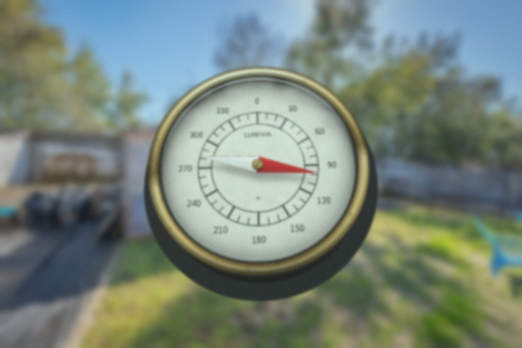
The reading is 100°
